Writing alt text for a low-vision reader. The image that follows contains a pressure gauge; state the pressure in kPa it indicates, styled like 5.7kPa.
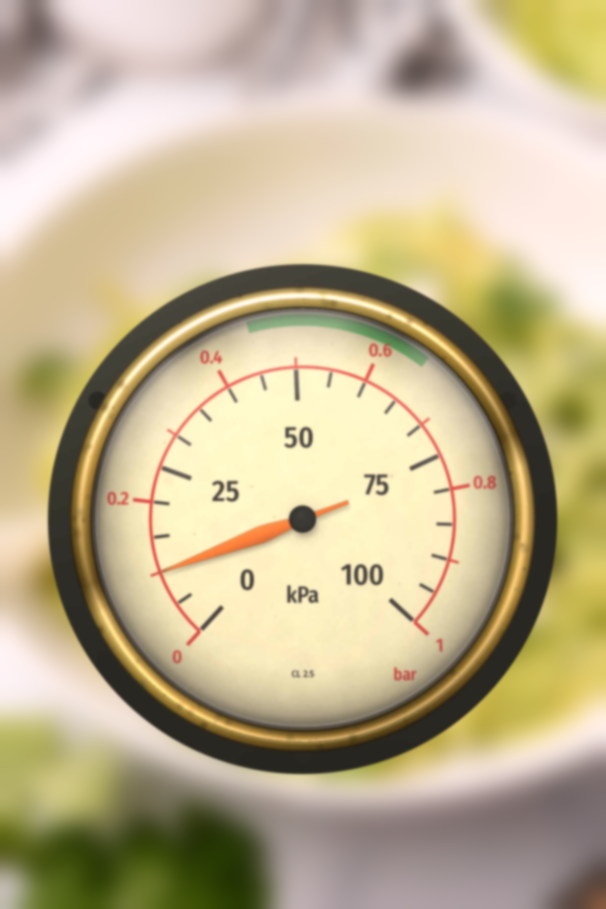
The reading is 10kPa
